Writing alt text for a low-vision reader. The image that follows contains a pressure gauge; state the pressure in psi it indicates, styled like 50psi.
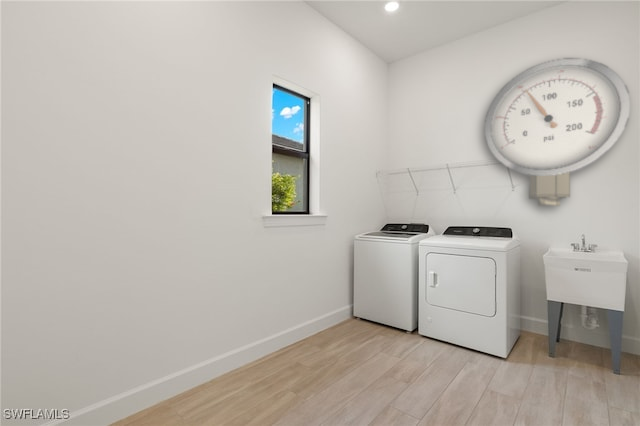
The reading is 75psi
